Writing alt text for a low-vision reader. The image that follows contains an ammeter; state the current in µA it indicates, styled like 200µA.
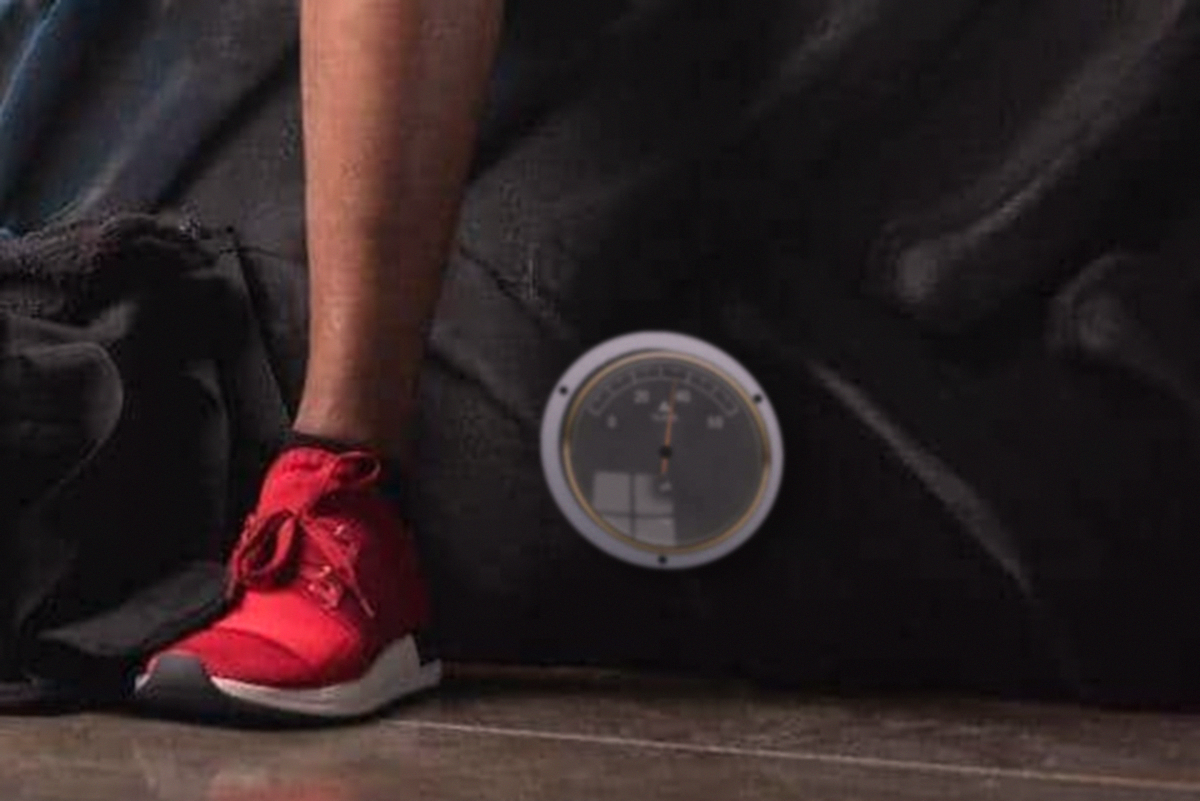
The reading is 35µA
